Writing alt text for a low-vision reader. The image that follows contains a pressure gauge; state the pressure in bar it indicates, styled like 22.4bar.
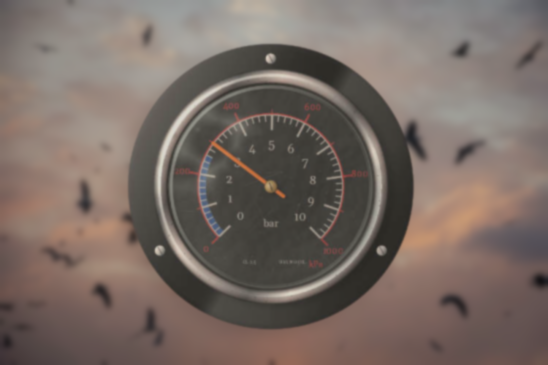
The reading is 3bar
